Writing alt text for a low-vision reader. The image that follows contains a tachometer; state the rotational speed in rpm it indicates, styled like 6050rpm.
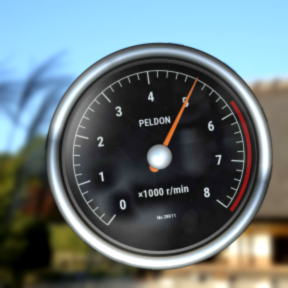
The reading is 5000rpm
